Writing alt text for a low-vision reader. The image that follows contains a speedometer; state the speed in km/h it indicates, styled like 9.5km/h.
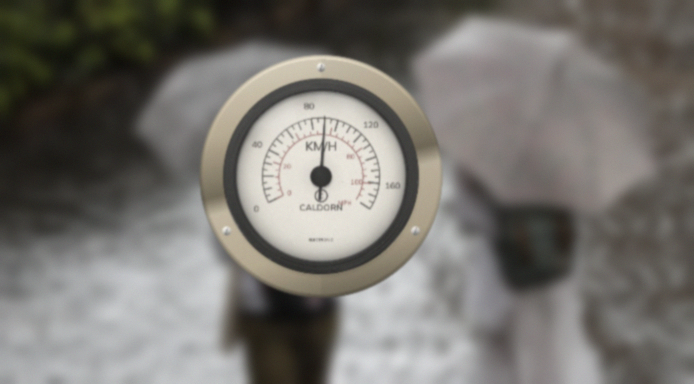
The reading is 90km/h
